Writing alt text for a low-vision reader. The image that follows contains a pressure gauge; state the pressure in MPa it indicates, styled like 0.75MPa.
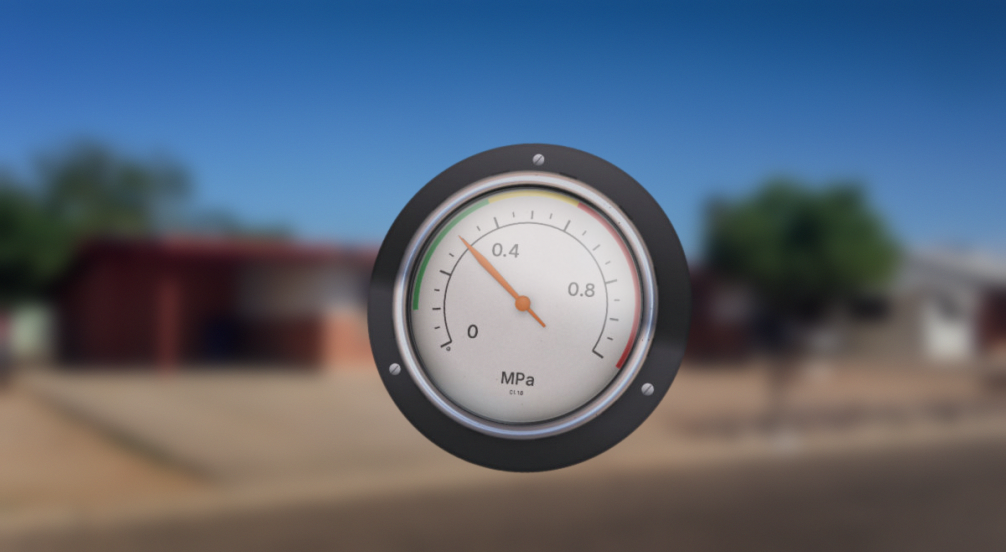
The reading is 0.3MPa
